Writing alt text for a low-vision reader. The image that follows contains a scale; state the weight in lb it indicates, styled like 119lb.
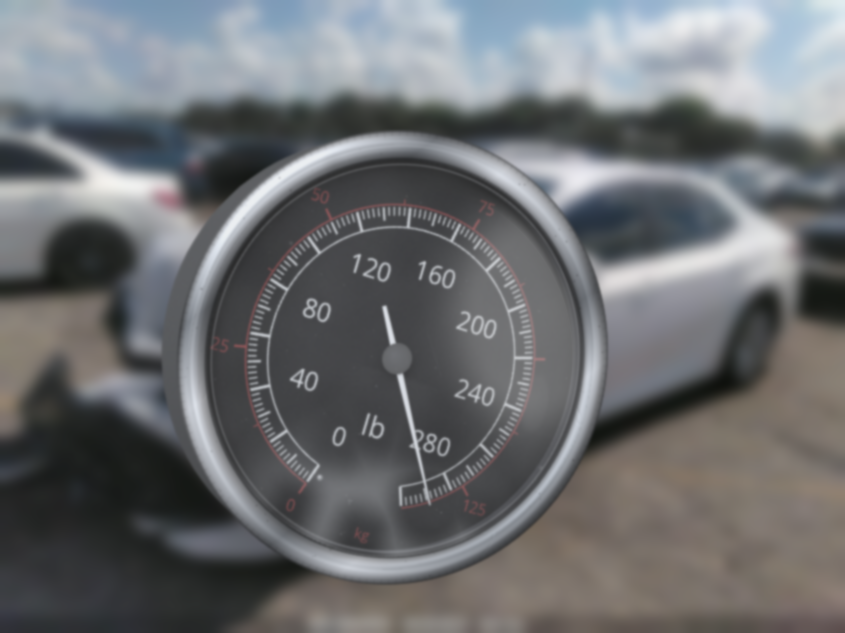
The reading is 290lb
